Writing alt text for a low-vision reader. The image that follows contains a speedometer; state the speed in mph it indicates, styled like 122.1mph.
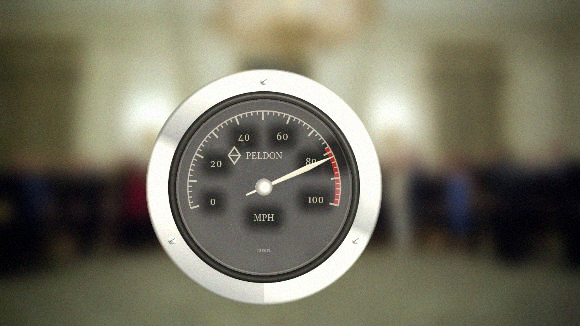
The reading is 82mph
